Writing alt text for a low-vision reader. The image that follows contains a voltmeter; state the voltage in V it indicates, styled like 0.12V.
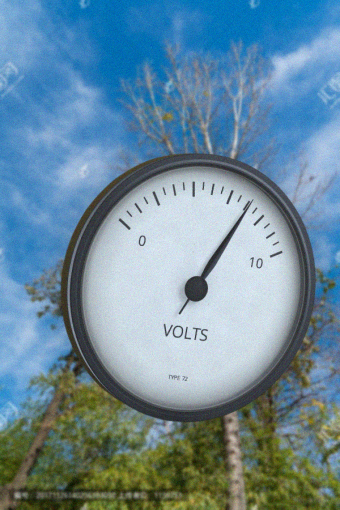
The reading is 7V
